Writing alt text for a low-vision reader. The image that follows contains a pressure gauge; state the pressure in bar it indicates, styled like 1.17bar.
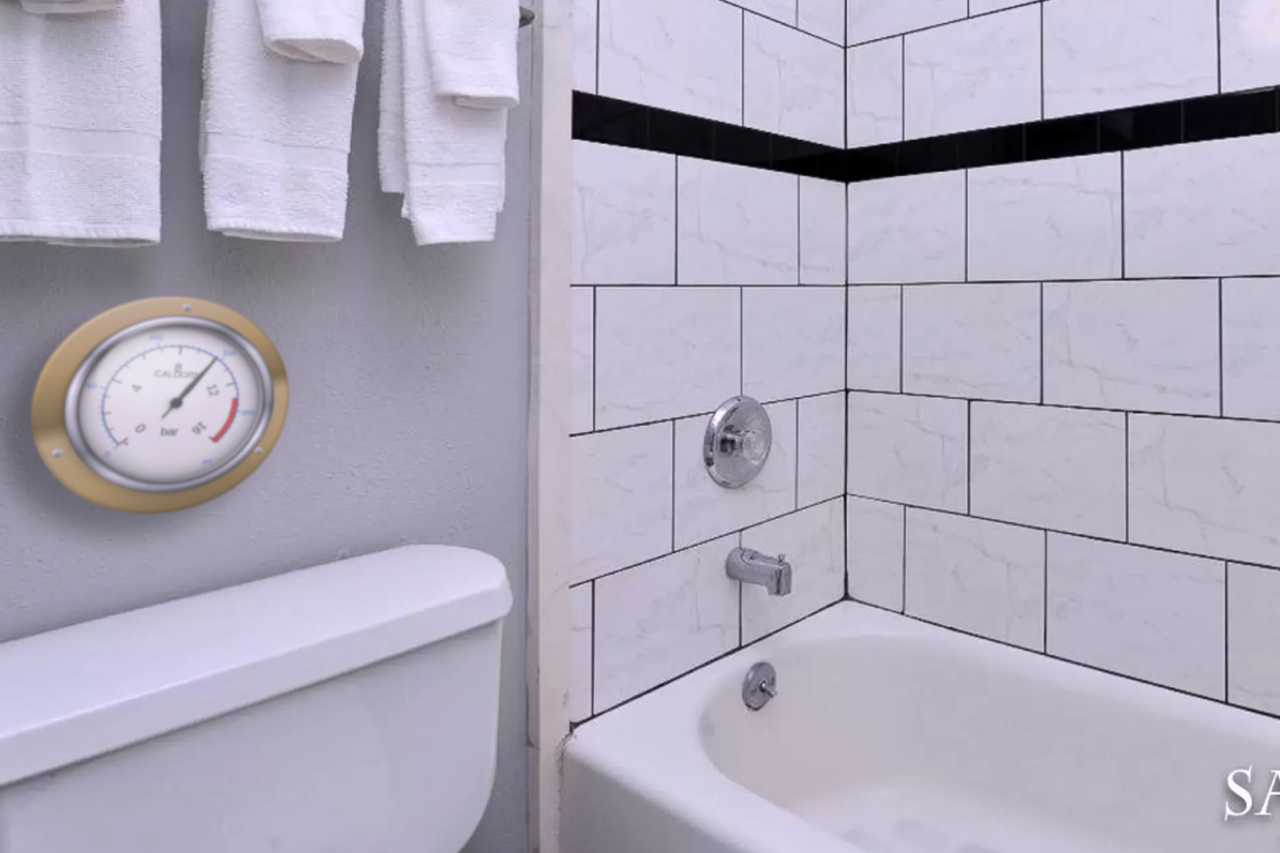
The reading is 10bar
